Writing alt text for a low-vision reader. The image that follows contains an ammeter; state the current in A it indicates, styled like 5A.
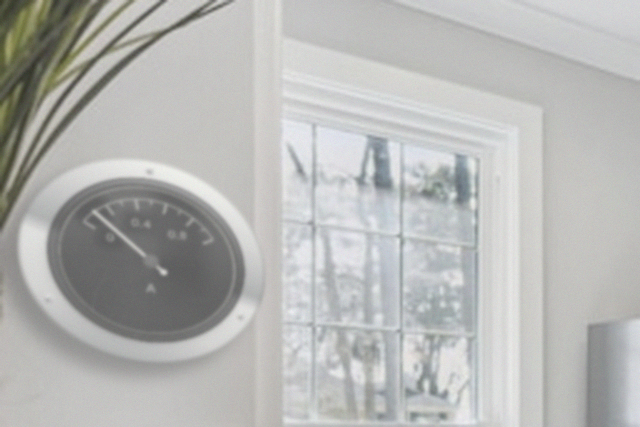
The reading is 0.1A
